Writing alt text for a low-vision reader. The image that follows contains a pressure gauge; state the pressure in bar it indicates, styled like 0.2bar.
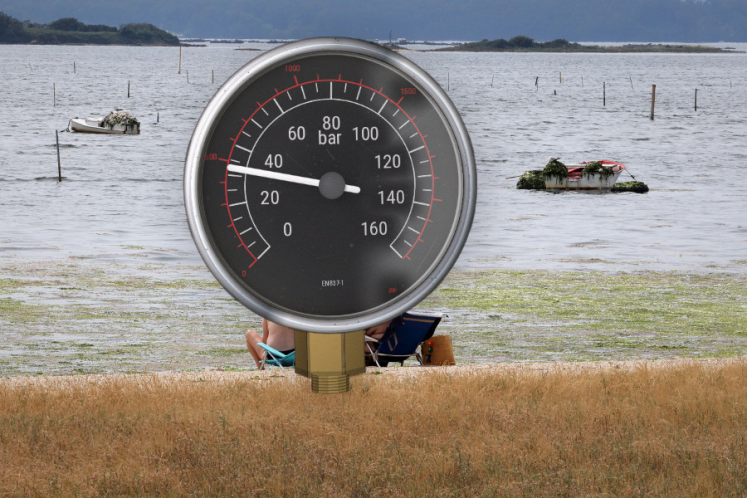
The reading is 32.5bar
